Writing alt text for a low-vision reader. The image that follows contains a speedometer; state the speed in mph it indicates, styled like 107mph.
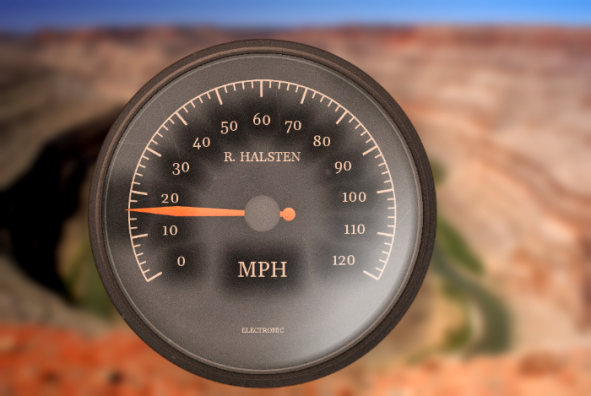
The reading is 16mph
